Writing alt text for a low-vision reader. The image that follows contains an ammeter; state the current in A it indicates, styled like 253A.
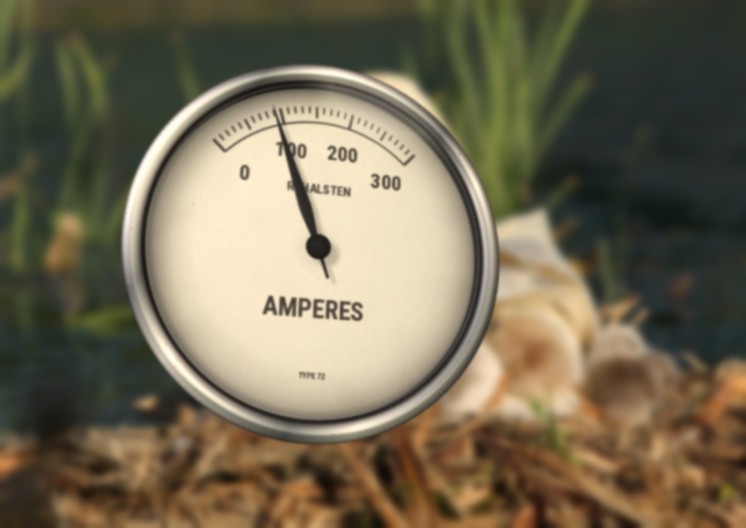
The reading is 90A
